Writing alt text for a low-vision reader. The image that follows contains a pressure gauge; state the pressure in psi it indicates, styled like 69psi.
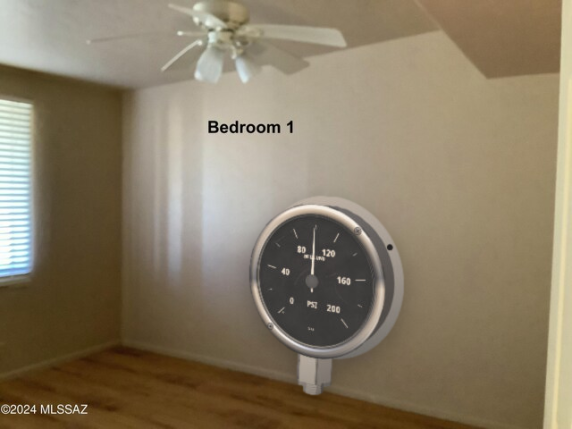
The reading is 100psi
